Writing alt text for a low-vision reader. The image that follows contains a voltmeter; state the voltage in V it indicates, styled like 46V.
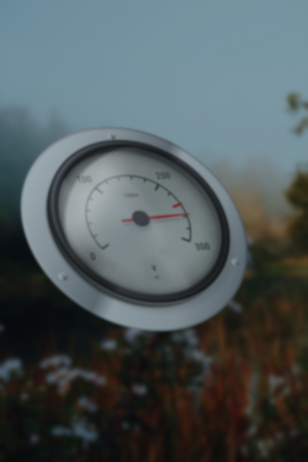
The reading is 260V
